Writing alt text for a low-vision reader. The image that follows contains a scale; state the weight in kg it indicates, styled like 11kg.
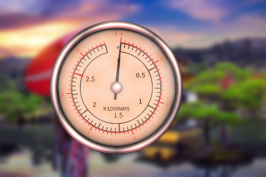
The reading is 0kg
